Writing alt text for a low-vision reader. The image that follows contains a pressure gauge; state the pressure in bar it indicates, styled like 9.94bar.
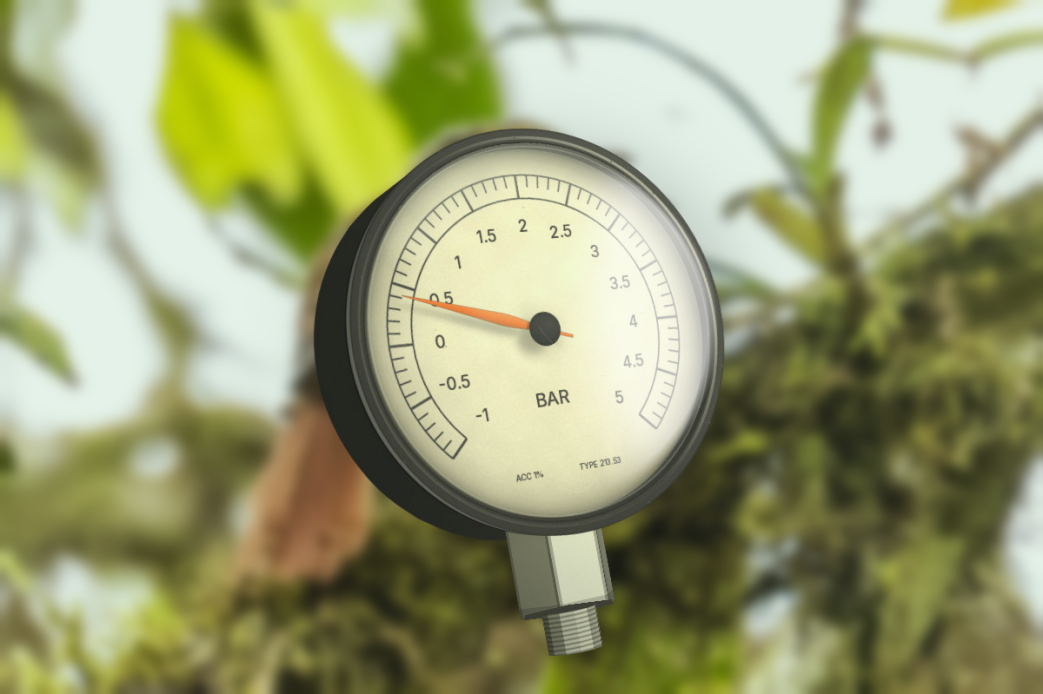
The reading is 0.4bar
